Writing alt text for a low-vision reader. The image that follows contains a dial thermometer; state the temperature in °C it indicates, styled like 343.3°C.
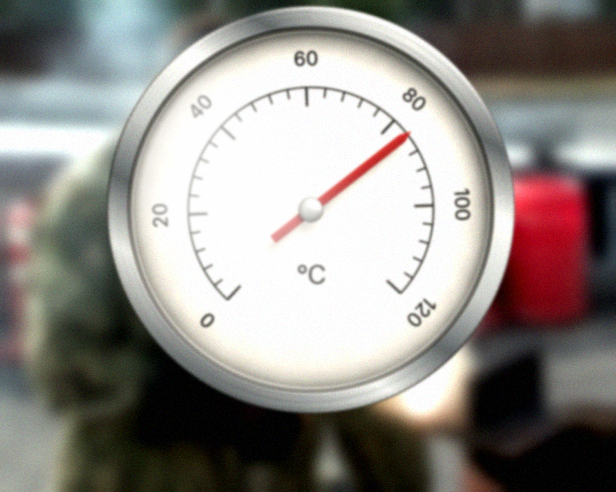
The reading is 84°C
